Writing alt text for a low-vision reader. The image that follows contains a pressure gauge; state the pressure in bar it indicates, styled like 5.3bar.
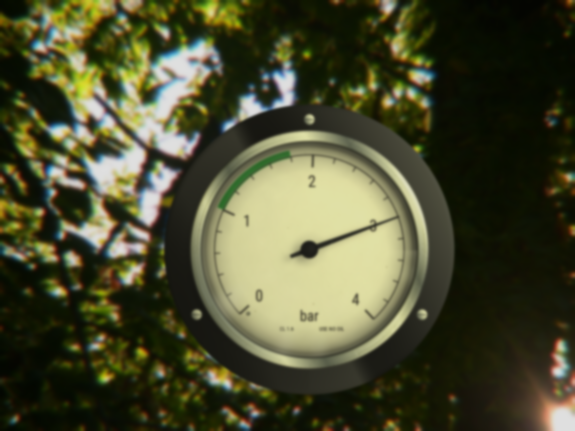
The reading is 3bar
